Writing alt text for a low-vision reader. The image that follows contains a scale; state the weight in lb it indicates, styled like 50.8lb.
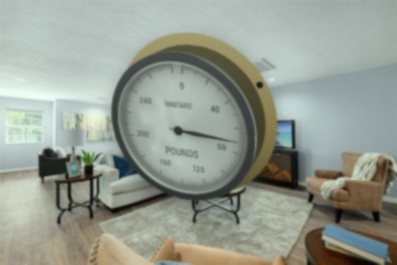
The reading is 70lb
